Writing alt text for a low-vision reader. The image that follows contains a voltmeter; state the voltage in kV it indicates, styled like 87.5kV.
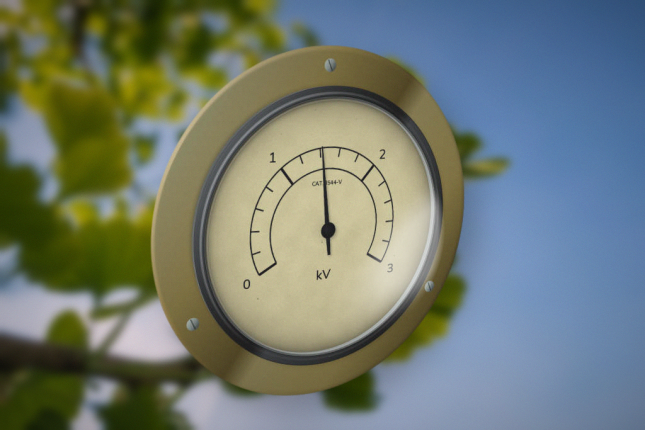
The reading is 1.4kV
